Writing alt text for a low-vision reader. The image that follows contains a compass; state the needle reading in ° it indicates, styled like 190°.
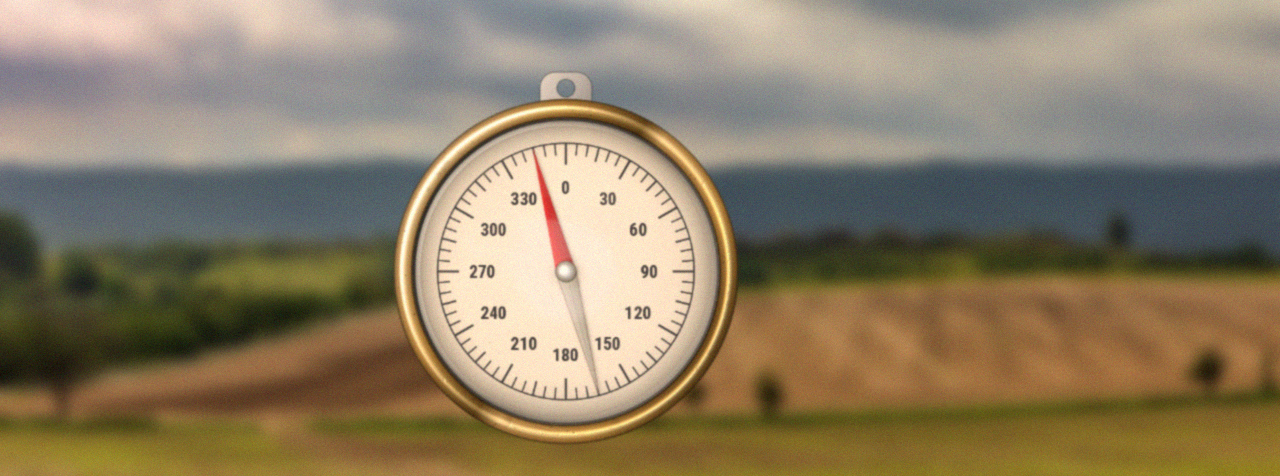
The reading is 345°
